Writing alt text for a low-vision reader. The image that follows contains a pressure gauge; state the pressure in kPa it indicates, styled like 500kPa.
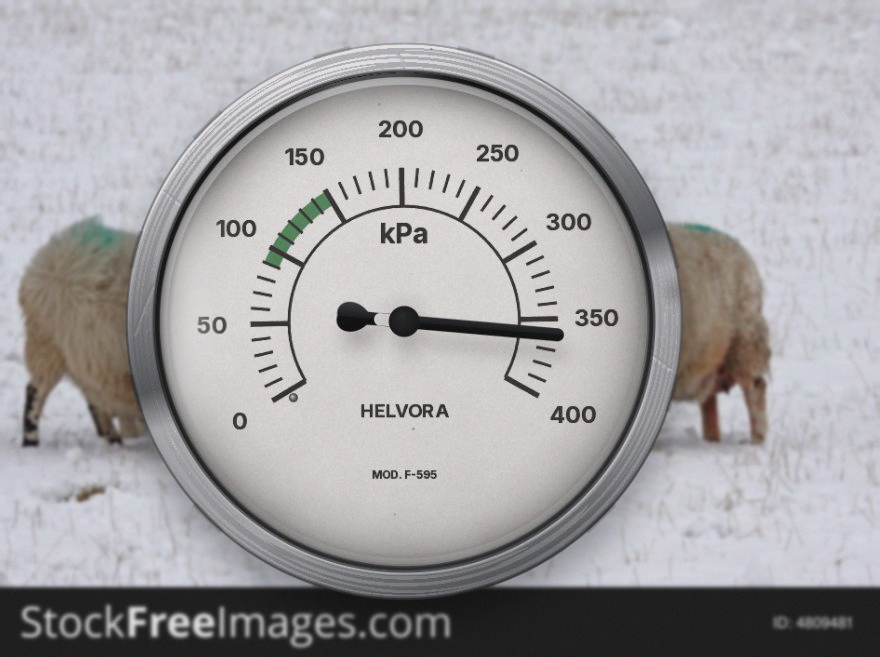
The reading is 360kPa
